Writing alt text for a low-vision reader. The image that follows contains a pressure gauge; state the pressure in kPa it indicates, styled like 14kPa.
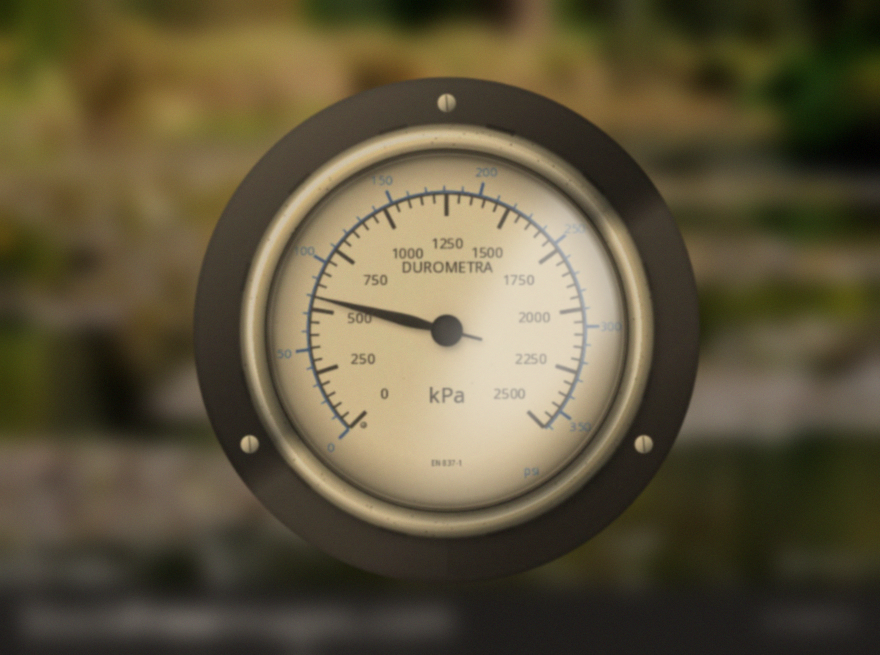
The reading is 550kPa
